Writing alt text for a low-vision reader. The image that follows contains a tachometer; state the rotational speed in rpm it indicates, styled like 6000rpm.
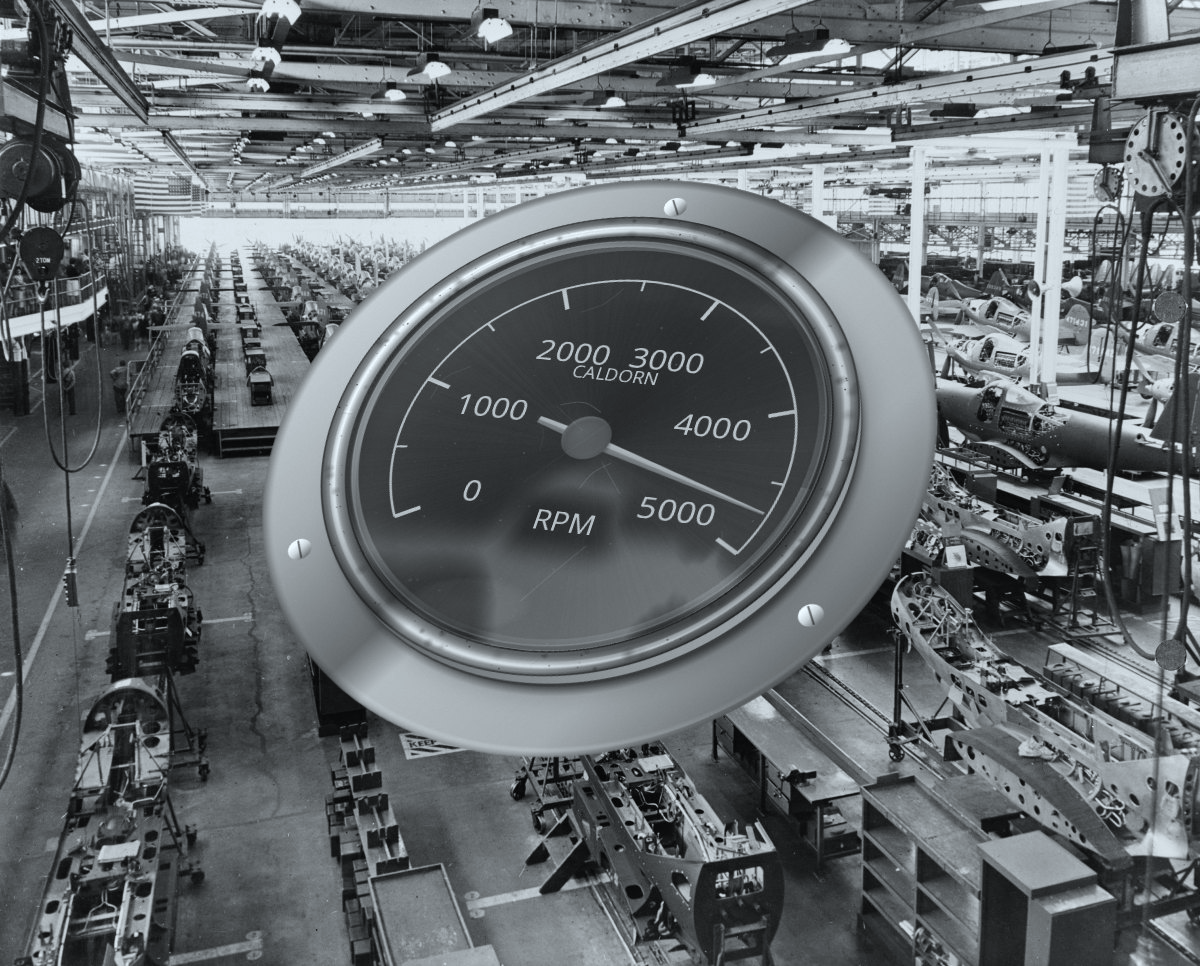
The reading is 4750rpm
